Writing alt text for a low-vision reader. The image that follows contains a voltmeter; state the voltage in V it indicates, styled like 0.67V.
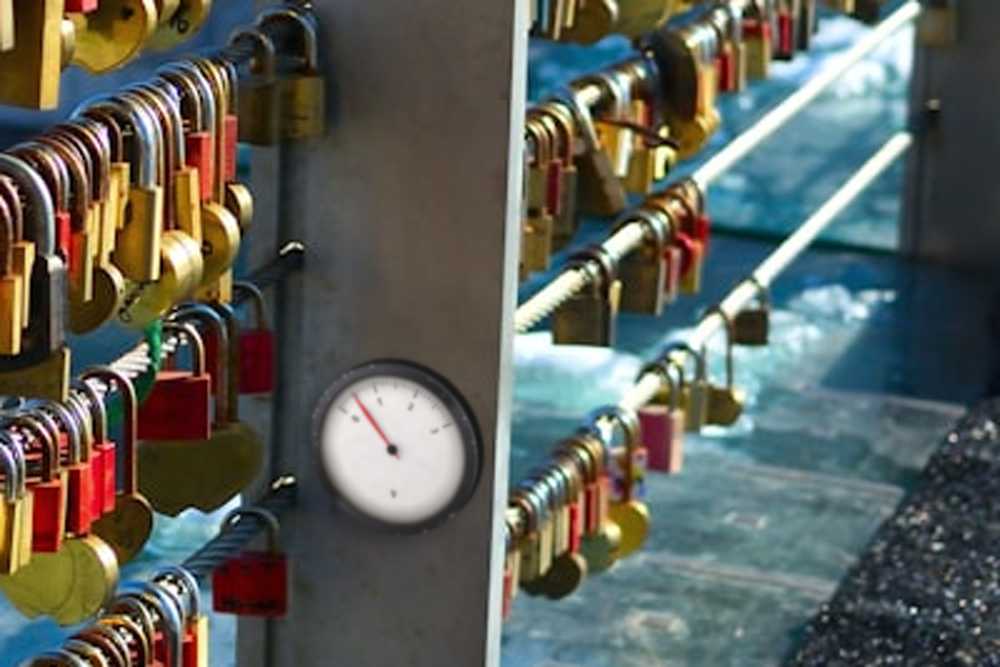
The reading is 0.5V
